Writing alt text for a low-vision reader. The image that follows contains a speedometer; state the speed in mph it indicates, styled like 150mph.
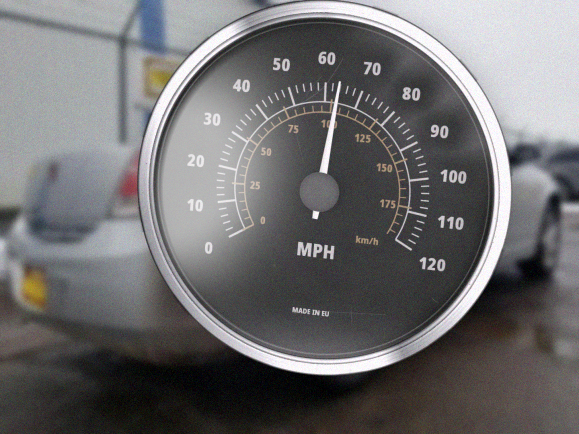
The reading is 64mph
